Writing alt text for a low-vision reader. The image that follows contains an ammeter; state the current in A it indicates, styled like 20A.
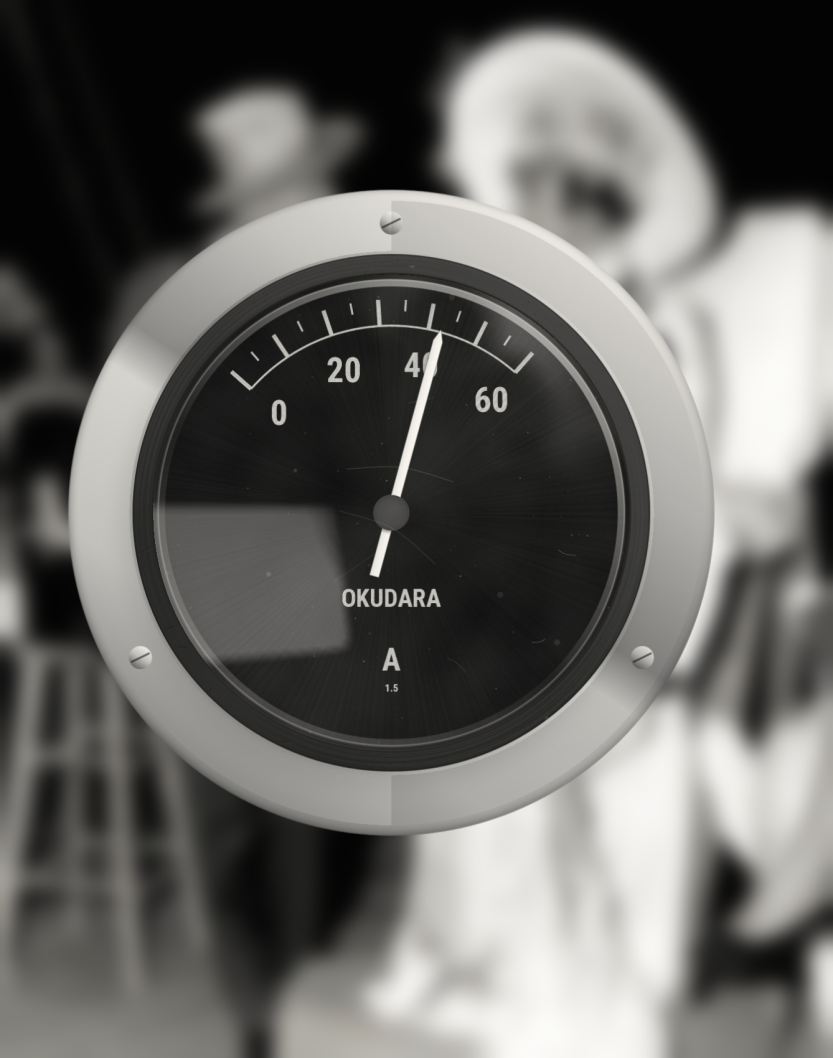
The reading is 42.5A
